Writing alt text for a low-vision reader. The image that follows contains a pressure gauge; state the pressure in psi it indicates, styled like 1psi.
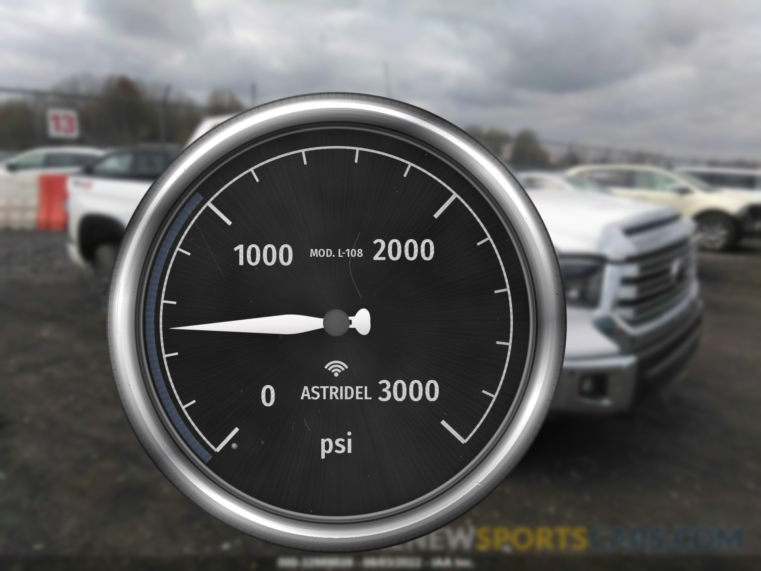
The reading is 500psi
